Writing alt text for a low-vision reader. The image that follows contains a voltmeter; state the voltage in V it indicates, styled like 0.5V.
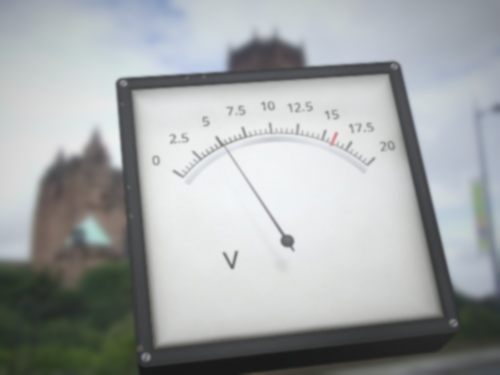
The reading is 5V
